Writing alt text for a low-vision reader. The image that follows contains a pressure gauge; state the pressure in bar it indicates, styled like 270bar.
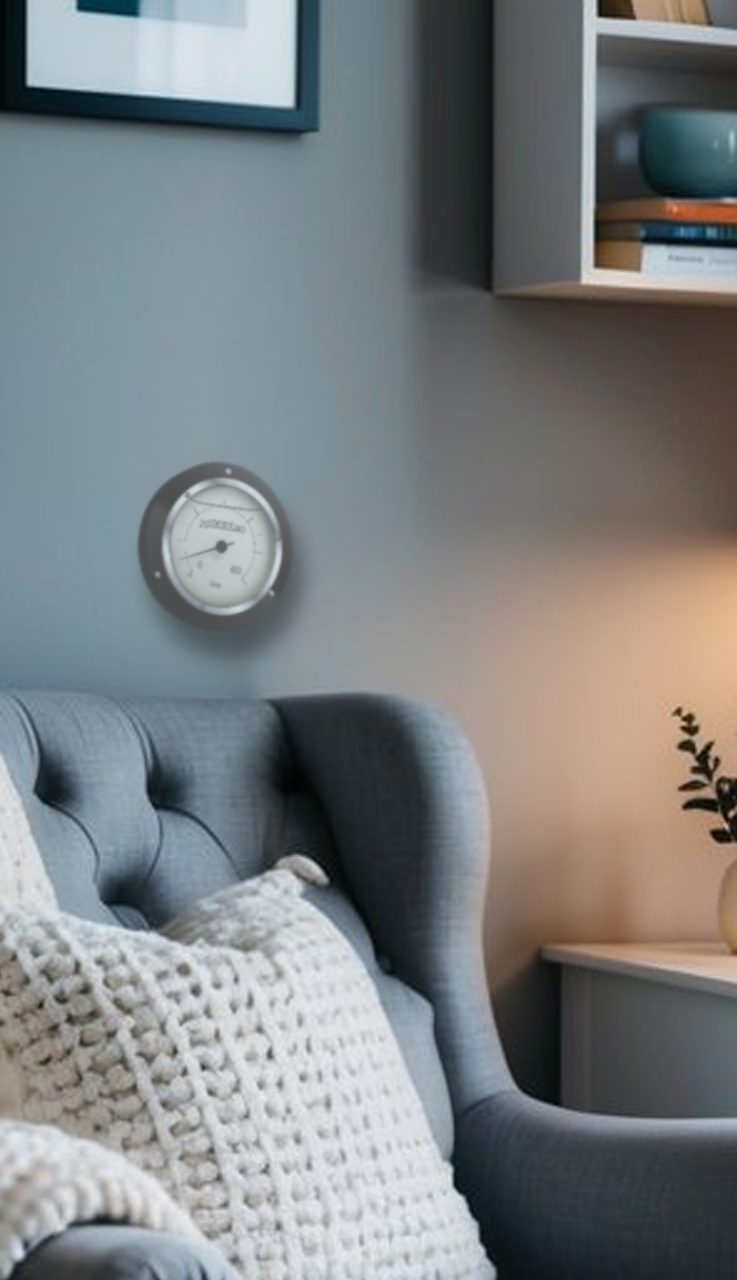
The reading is 5bar
